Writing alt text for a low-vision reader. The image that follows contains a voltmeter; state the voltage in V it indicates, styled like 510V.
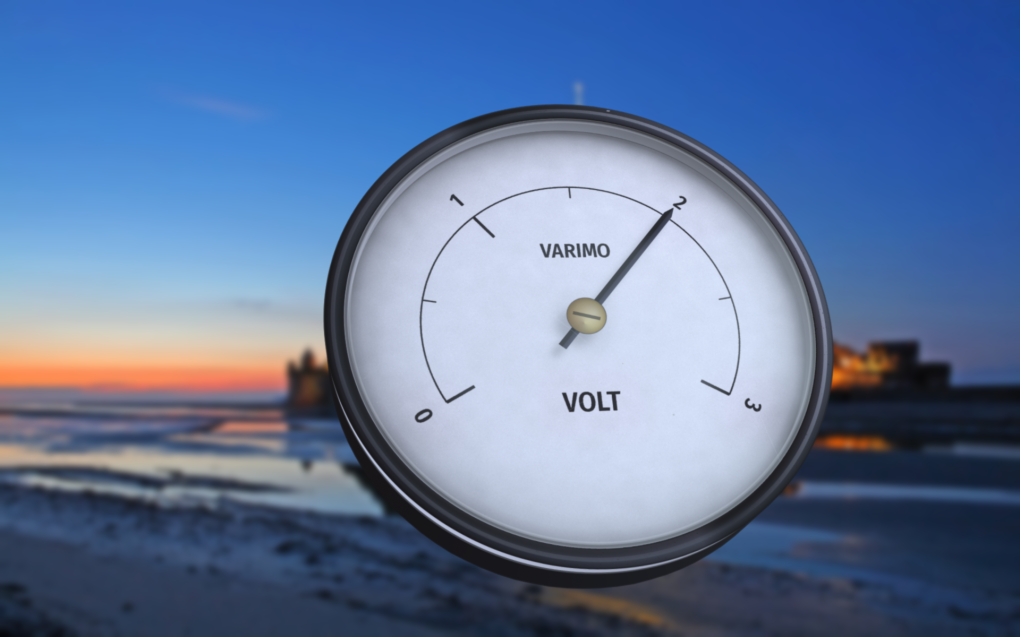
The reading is 2V
